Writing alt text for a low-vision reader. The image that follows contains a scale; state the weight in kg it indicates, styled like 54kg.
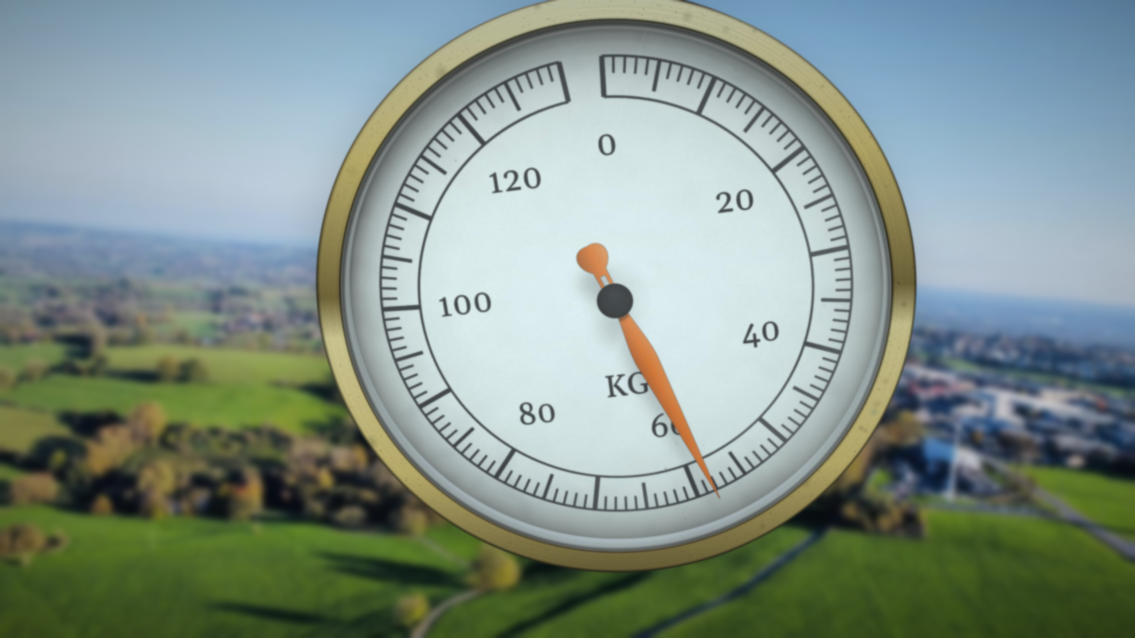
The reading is 58kg
